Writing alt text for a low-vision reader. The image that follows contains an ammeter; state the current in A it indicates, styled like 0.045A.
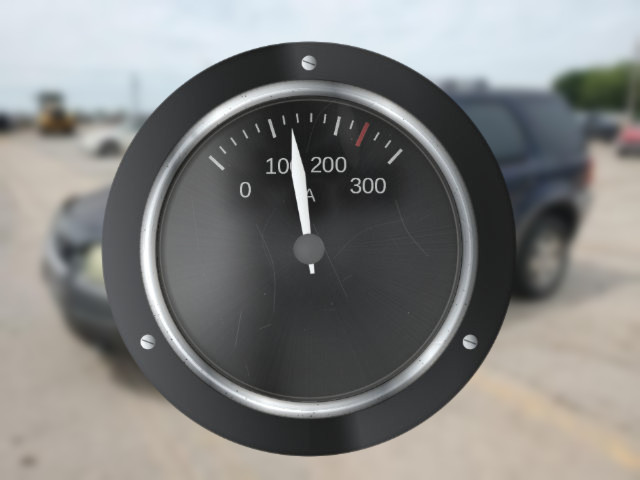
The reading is 130A
